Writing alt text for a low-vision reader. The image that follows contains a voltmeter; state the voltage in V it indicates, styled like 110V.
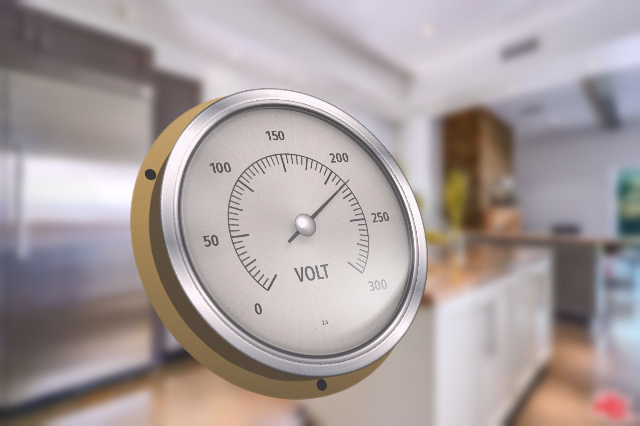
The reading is 215V
